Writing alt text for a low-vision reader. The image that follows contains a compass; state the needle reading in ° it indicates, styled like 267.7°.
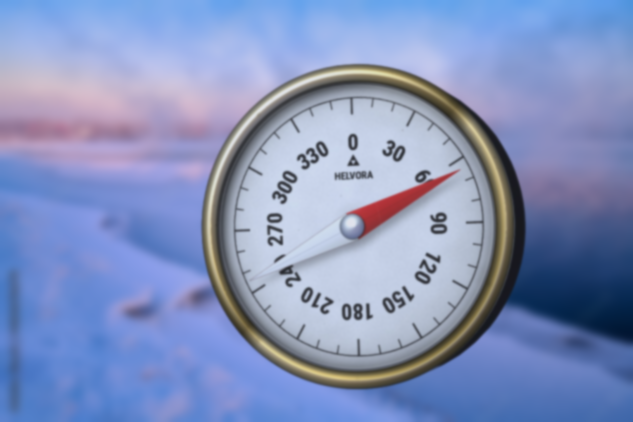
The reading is 65°
